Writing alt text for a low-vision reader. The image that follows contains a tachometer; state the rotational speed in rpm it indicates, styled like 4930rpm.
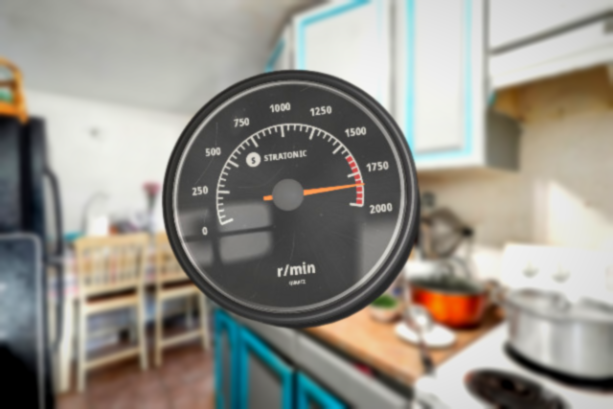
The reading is 1850rpm
